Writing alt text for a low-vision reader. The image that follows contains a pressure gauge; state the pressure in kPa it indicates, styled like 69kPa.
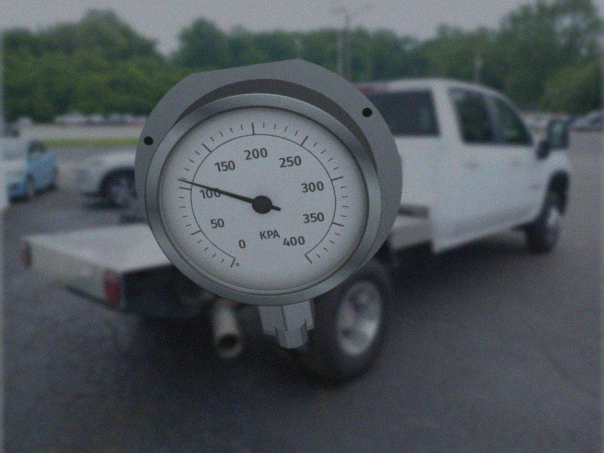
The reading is 110kPa
